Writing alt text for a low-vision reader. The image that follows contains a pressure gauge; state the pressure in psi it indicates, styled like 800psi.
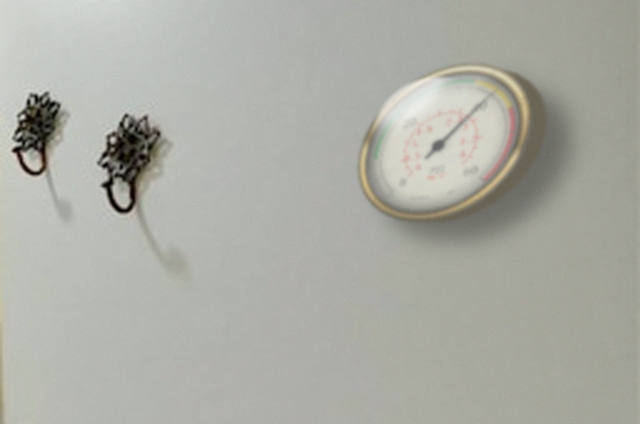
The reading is 40psi
